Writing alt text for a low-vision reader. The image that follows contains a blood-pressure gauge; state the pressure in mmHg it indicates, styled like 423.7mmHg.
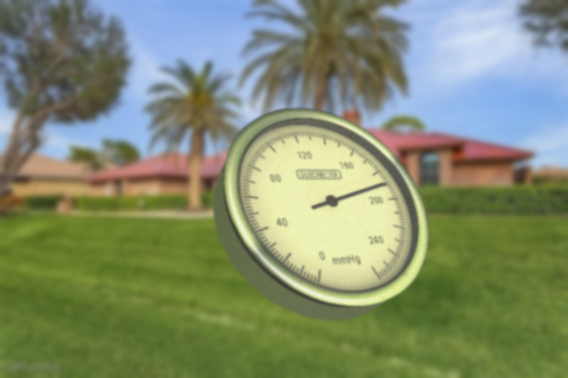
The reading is 190mmHg
